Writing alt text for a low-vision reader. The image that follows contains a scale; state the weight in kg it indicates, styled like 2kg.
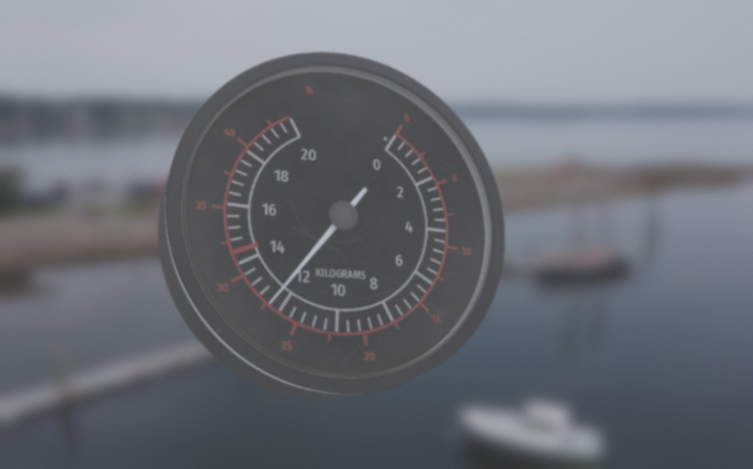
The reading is 12.4kg
